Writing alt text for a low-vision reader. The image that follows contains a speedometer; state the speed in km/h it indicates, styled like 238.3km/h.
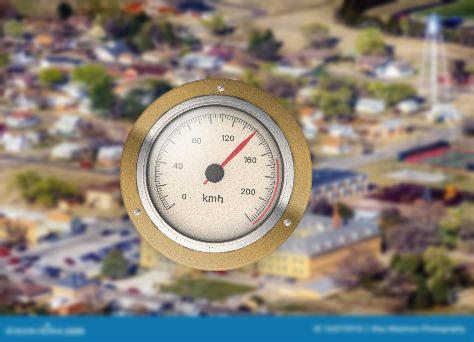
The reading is 140km/h
